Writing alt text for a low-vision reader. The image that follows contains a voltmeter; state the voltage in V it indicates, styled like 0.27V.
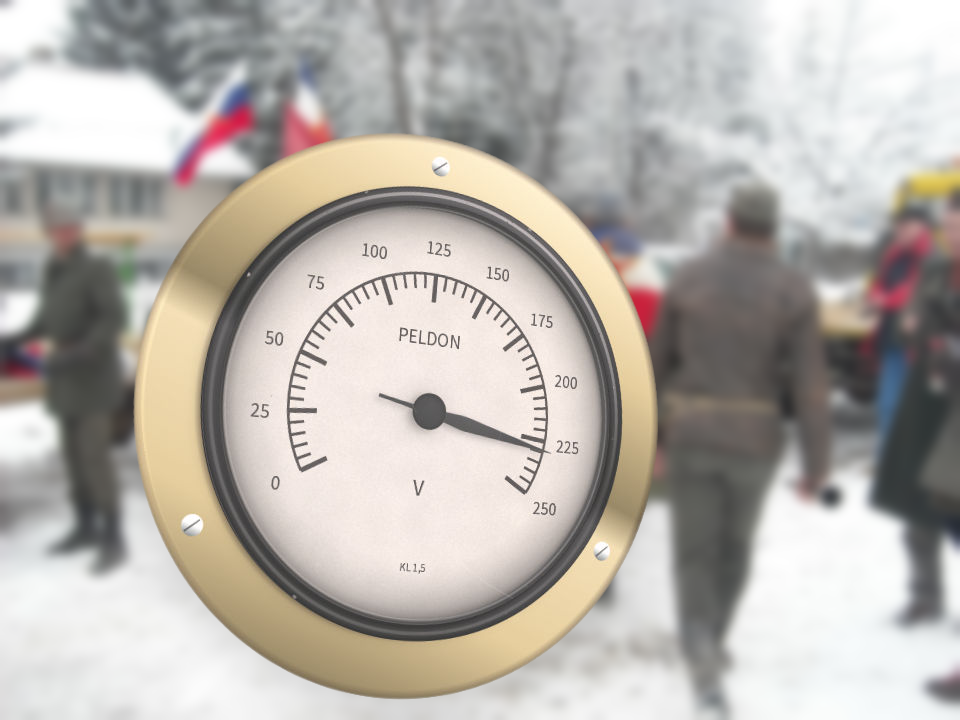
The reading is 230V
